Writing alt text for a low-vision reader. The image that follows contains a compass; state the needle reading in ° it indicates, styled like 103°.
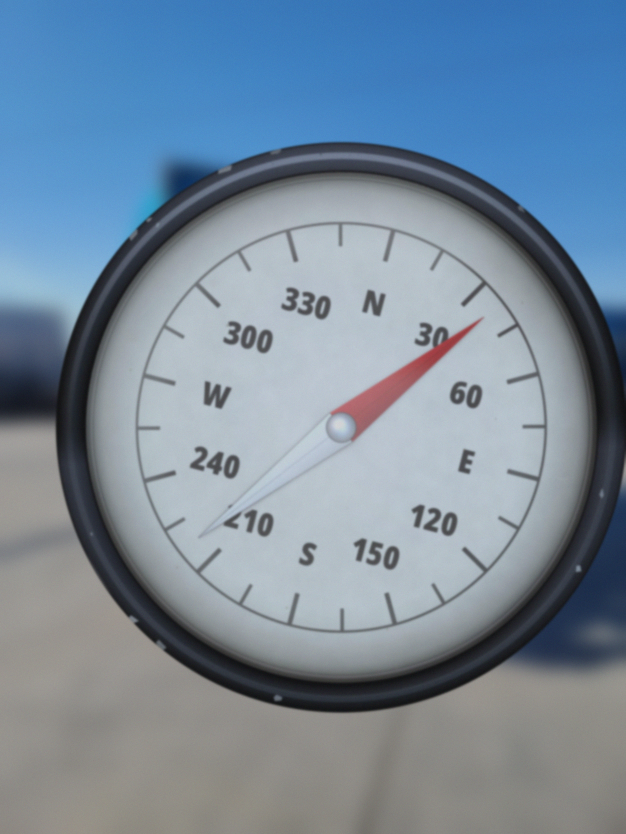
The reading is 37.5°
